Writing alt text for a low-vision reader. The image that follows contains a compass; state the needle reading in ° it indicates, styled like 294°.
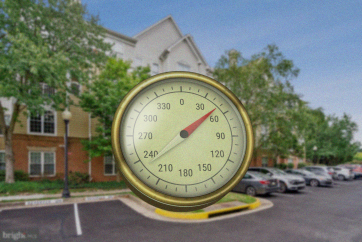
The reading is 50°
